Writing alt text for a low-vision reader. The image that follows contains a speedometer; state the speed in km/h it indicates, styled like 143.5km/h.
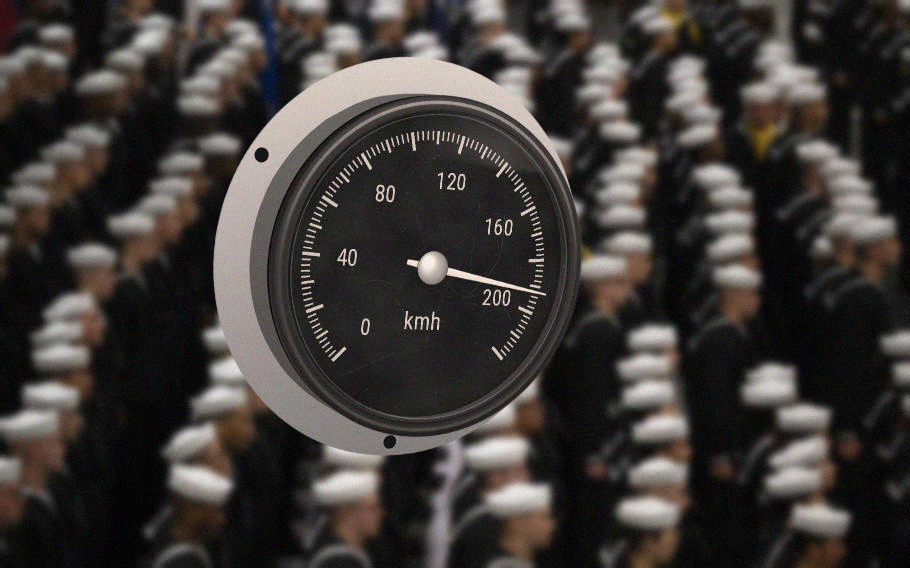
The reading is 192km/h
